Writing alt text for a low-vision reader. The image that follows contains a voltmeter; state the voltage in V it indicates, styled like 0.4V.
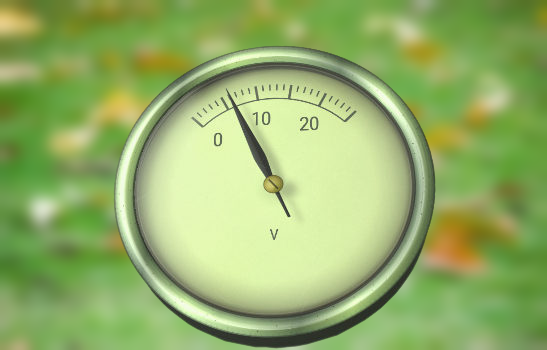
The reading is 6V
